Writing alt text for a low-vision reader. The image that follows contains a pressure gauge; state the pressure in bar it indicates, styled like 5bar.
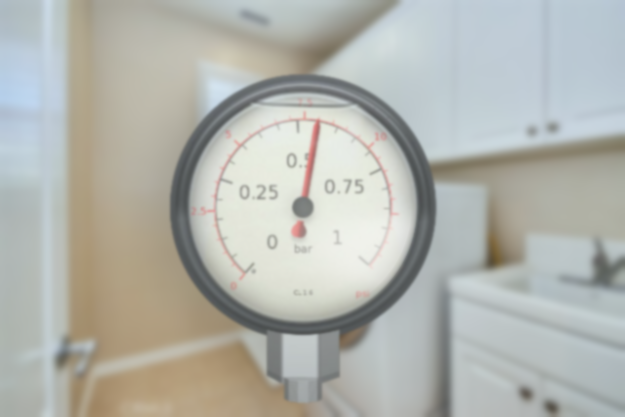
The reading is 0.55bar
